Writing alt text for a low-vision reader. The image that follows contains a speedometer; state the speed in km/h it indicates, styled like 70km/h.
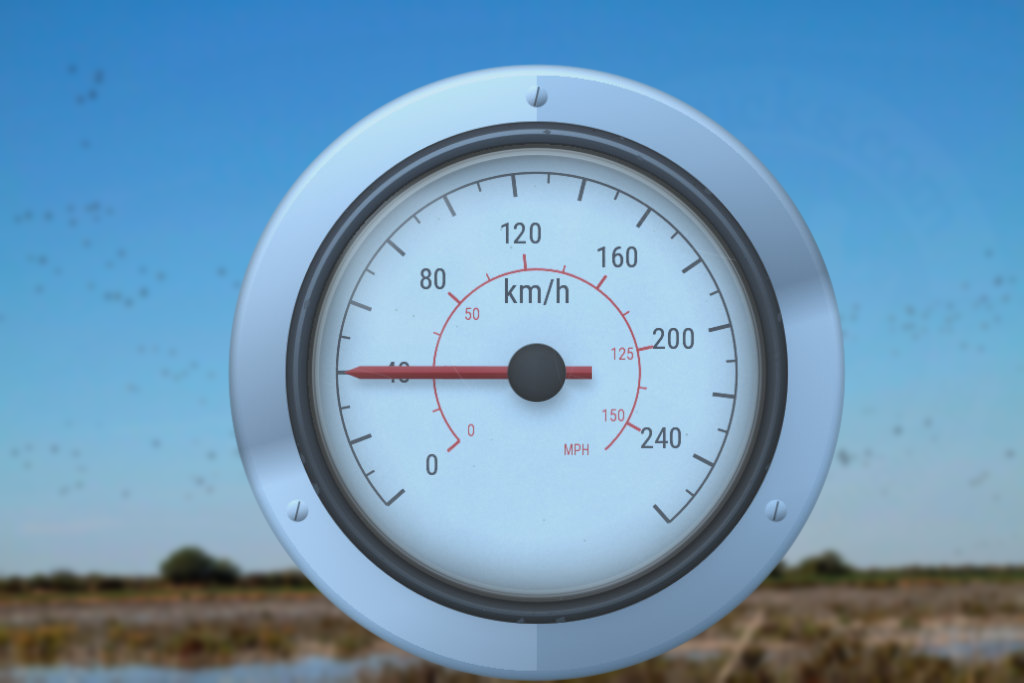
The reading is 40km/h
